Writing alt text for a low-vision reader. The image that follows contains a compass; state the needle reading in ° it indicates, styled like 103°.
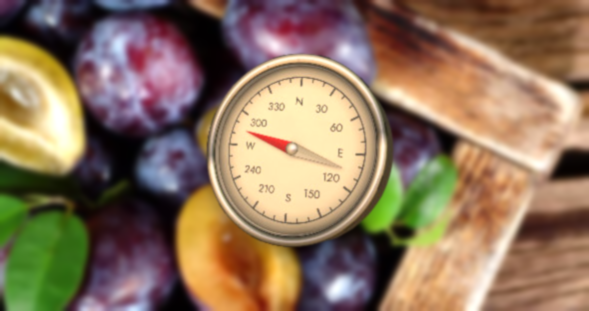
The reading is 285°
